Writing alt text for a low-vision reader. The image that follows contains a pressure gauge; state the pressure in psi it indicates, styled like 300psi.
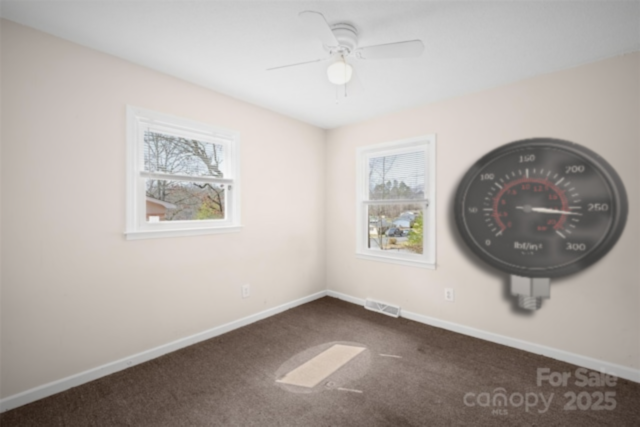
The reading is 260psi
